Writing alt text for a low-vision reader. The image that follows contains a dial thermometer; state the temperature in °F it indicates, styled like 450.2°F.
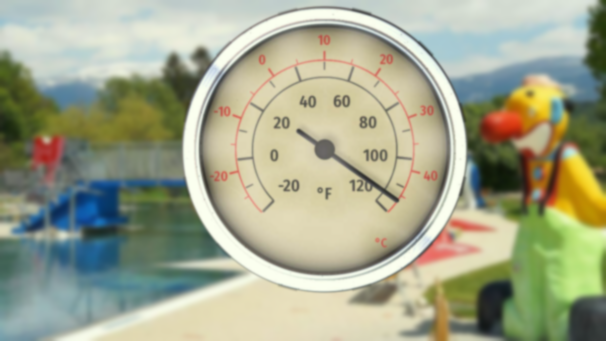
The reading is 115°F
